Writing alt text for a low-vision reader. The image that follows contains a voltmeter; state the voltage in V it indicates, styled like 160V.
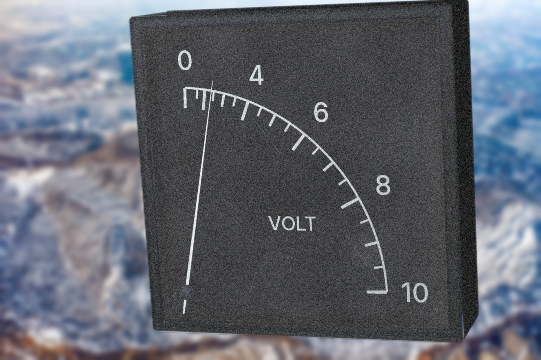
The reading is 2.5V
